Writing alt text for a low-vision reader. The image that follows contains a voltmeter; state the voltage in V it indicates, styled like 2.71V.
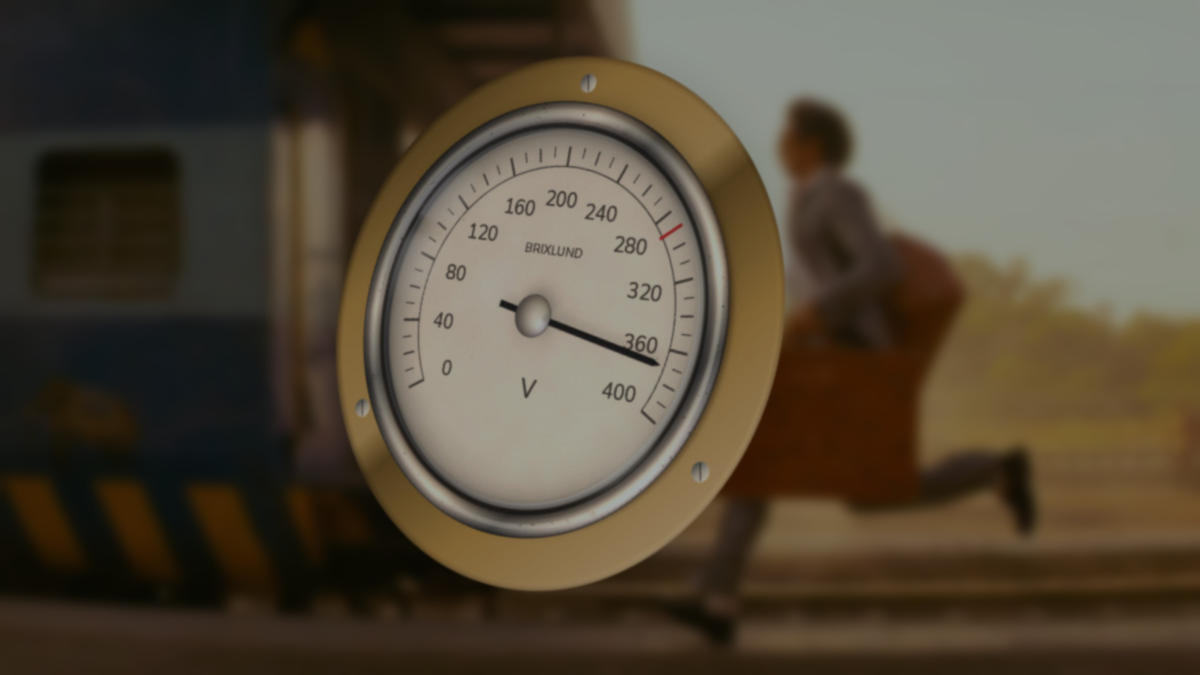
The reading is 370V
